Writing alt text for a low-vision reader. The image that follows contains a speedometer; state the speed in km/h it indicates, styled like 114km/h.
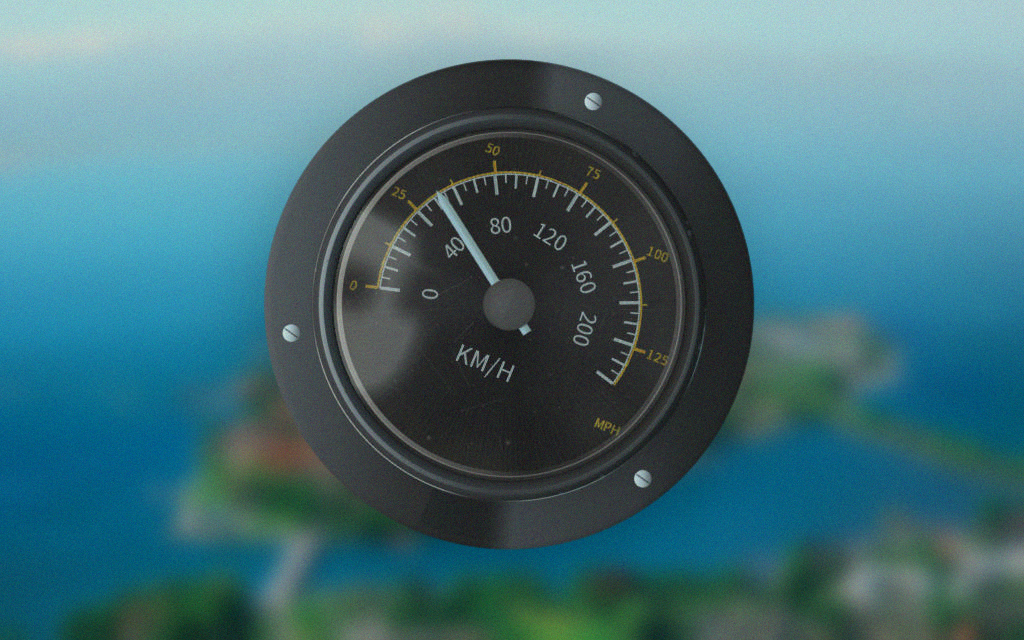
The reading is 52.5km/h
